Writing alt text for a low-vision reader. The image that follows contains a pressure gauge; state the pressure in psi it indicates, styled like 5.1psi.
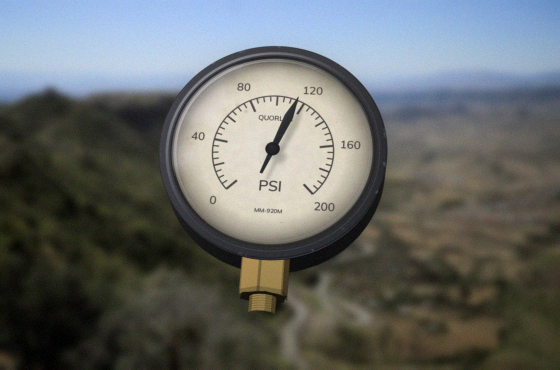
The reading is 115psi
